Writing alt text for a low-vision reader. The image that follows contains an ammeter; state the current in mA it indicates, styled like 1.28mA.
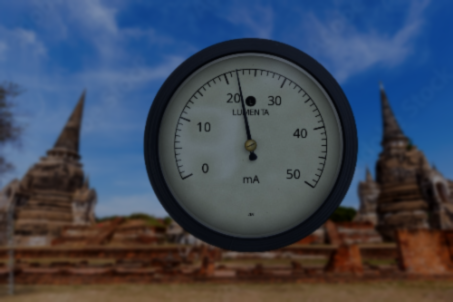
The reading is 22mA
